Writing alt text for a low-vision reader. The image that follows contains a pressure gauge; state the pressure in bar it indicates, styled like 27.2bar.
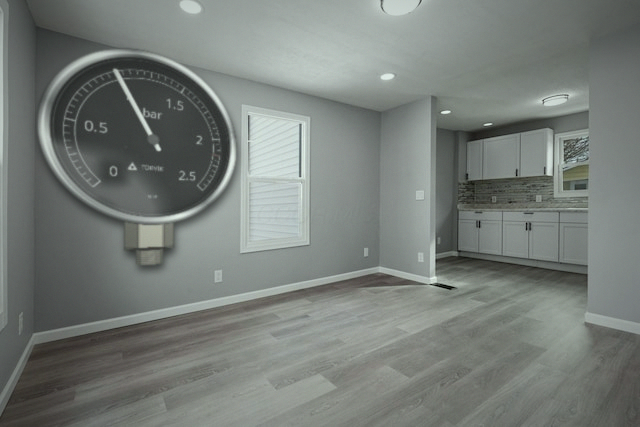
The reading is 1bar
